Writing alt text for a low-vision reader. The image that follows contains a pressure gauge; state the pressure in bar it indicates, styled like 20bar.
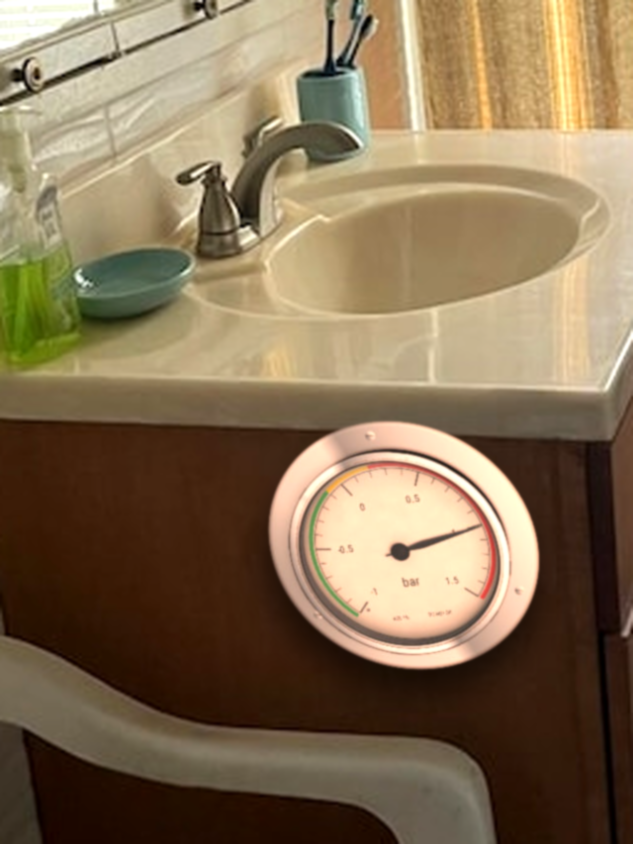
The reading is 1bar
